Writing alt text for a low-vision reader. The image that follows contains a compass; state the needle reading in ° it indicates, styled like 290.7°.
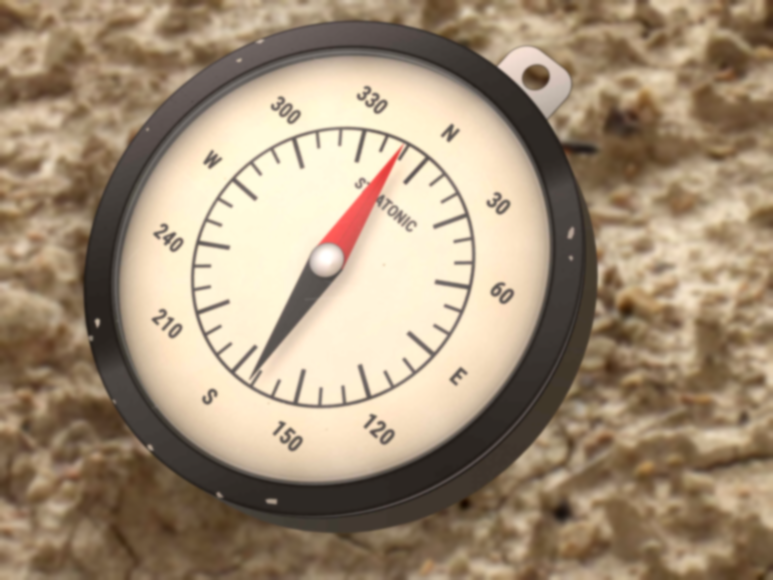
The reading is 350°
